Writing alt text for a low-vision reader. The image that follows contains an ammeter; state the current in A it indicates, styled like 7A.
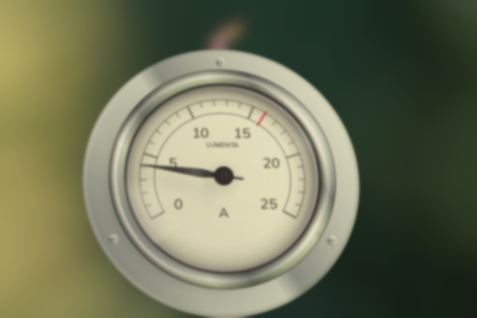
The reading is 4A
